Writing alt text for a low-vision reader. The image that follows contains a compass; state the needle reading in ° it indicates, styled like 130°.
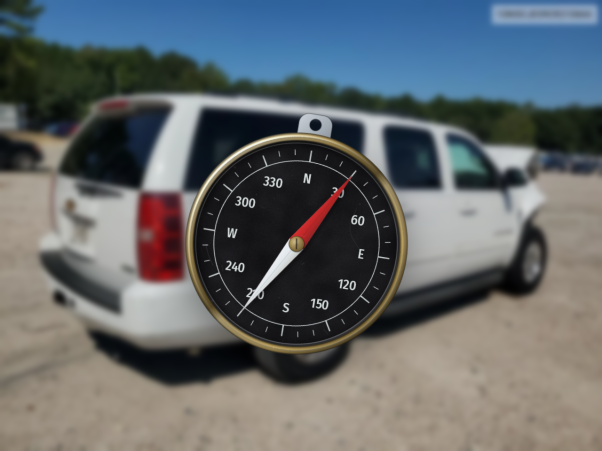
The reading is 30°
